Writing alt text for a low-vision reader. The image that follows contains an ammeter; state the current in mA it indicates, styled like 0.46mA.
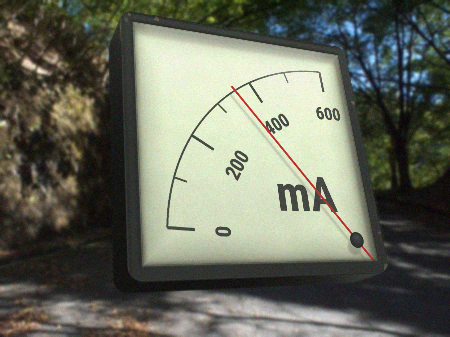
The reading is 350mA
